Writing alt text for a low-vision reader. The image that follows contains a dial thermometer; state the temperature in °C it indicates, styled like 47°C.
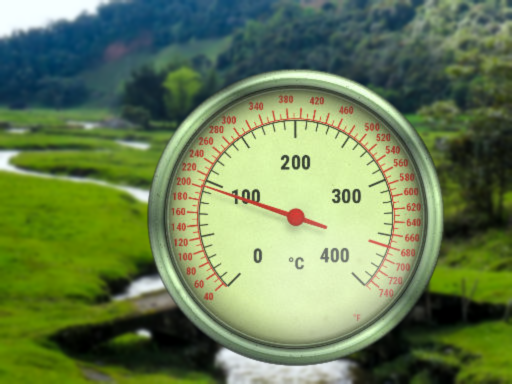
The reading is 95°C
